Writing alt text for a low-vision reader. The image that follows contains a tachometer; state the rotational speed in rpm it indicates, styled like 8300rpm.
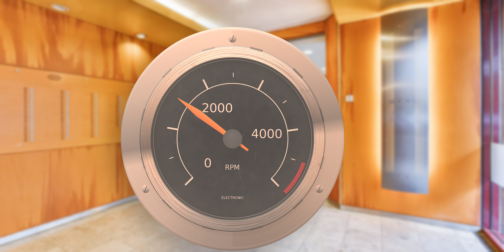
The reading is 1500rpm
